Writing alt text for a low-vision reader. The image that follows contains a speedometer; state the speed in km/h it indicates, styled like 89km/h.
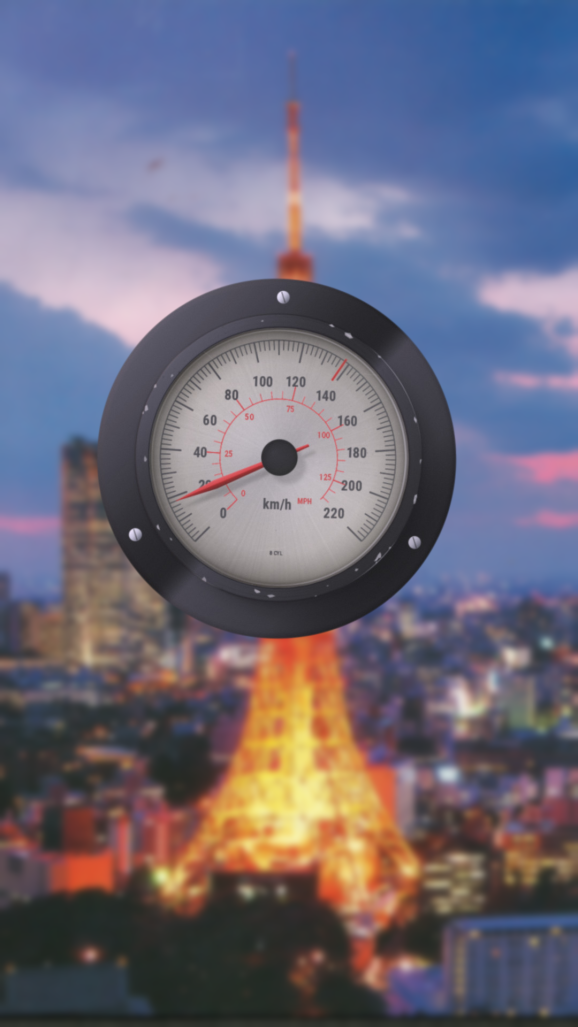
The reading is 18km/h
